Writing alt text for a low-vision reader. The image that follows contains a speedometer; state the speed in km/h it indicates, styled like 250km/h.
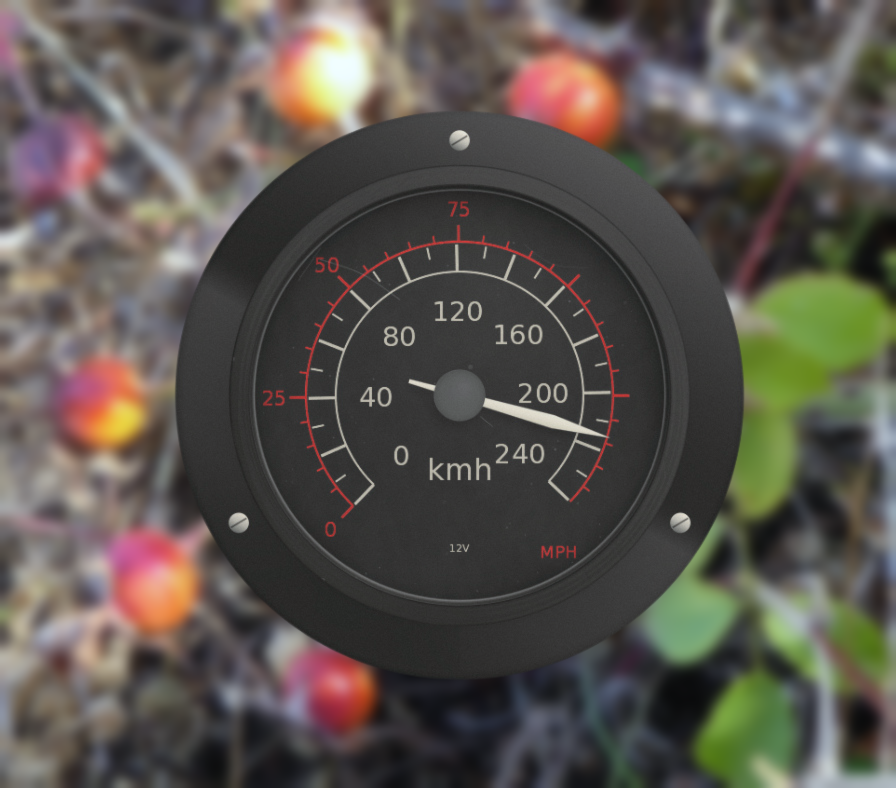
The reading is 215km/h
